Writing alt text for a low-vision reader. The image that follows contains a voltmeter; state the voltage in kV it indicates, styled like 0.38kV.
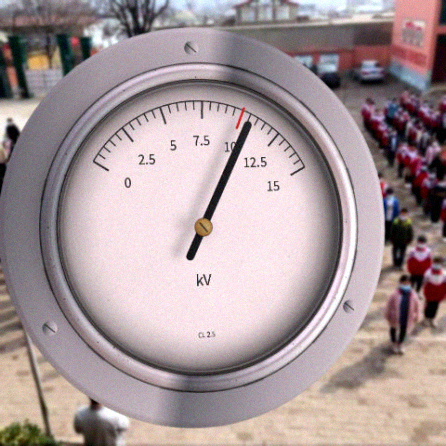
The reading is 10.5kV
